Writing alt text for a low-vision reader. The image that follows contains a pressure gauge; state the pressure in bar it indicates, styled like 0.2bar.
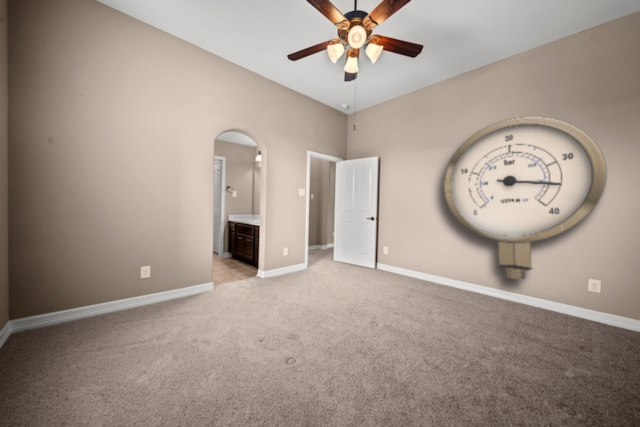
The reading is 35bar
